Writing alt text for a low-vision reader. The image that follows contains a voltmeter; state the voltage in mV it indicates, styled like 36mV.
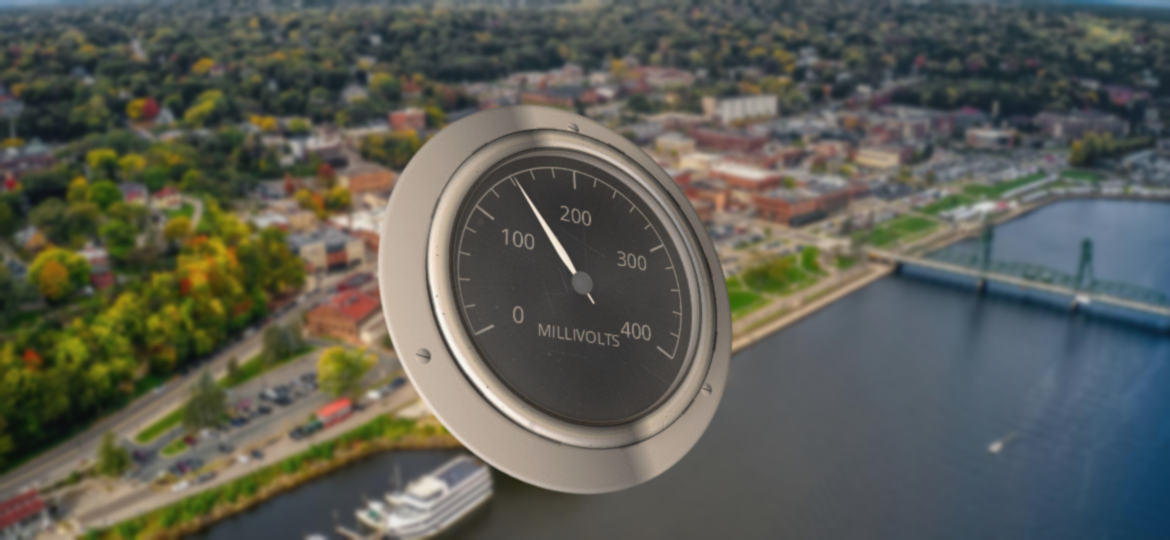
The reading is 140mV
